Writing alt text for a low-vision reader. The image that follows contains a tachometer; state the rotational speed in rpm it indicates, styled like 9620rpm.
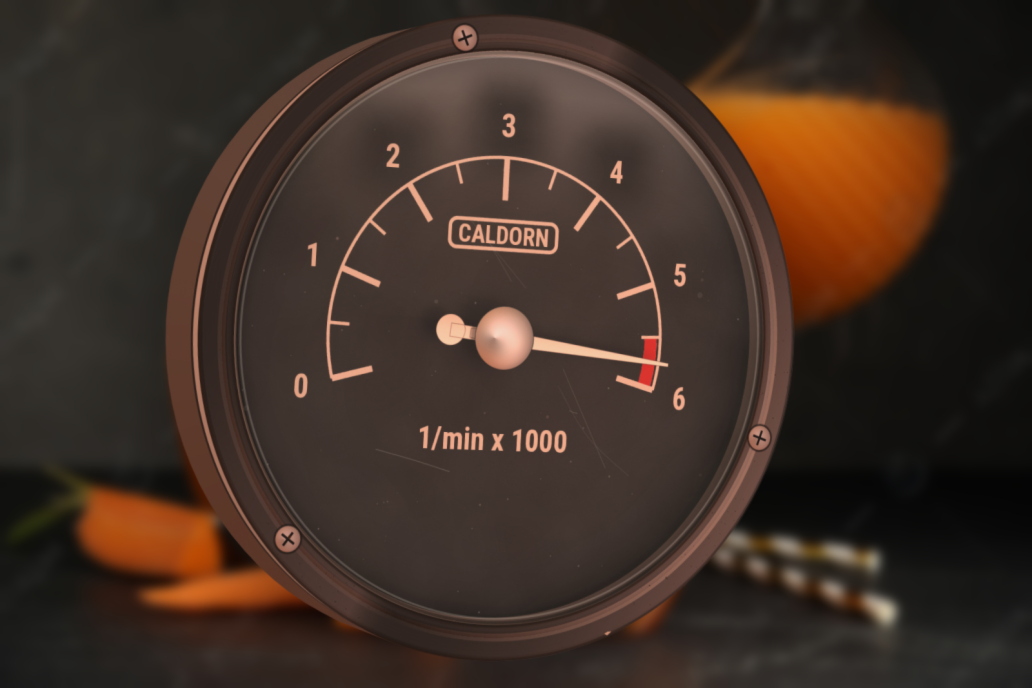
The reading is 5750rpm
